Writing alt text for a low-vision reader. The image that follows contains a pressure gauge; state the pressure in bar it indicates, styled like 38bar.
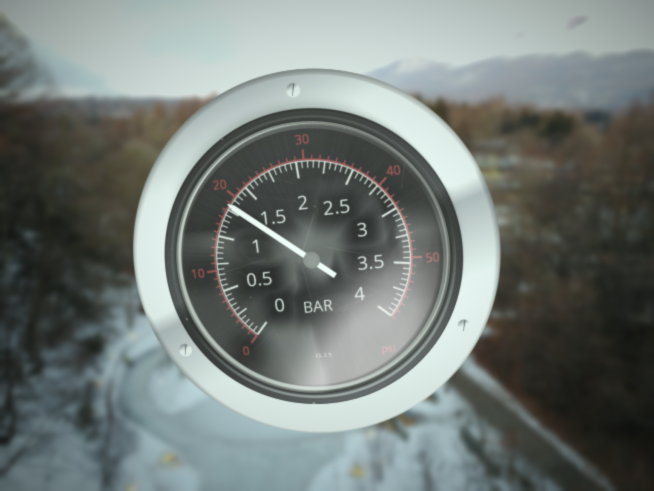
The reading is 1.3bar
